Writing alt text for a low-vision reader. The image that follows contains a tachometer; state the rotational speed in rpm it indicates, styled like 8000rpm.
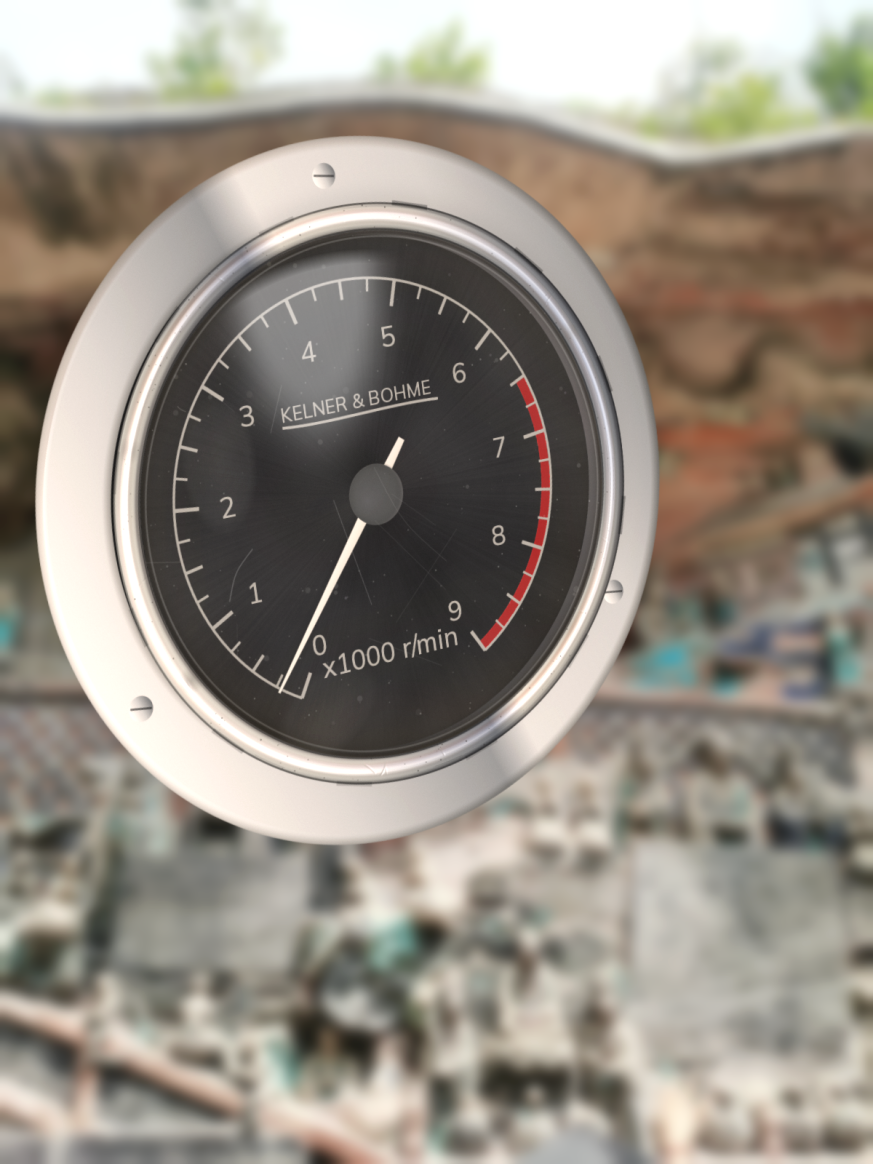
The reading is 250rpm
